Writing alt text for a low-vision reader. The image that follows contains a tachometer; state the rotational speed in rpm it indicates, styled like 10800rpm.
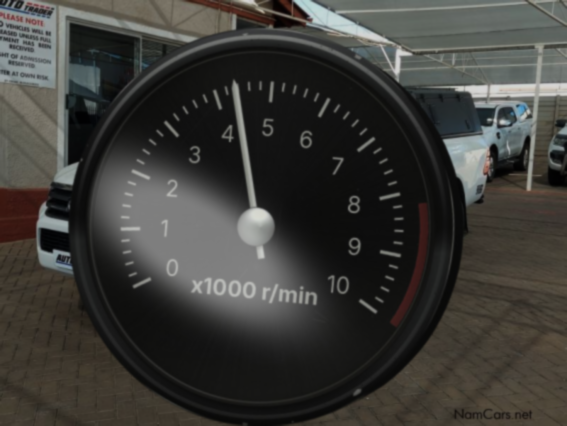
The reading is 4400rpm
